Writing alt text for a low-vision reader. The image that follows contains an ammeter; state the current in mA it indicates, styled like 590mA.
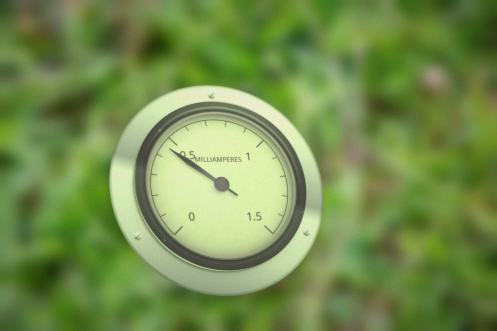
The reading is 0.45mA
